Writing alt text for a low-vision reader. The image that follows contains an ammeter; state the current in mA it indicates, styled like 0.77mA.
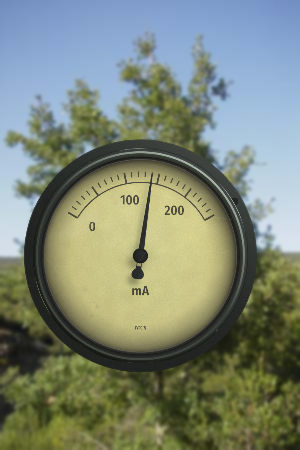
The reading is 140mA
